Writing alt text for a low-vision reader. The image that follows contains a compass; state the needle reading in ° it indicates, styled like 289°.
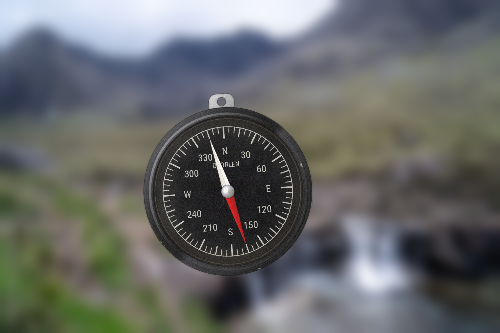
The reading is 165°
